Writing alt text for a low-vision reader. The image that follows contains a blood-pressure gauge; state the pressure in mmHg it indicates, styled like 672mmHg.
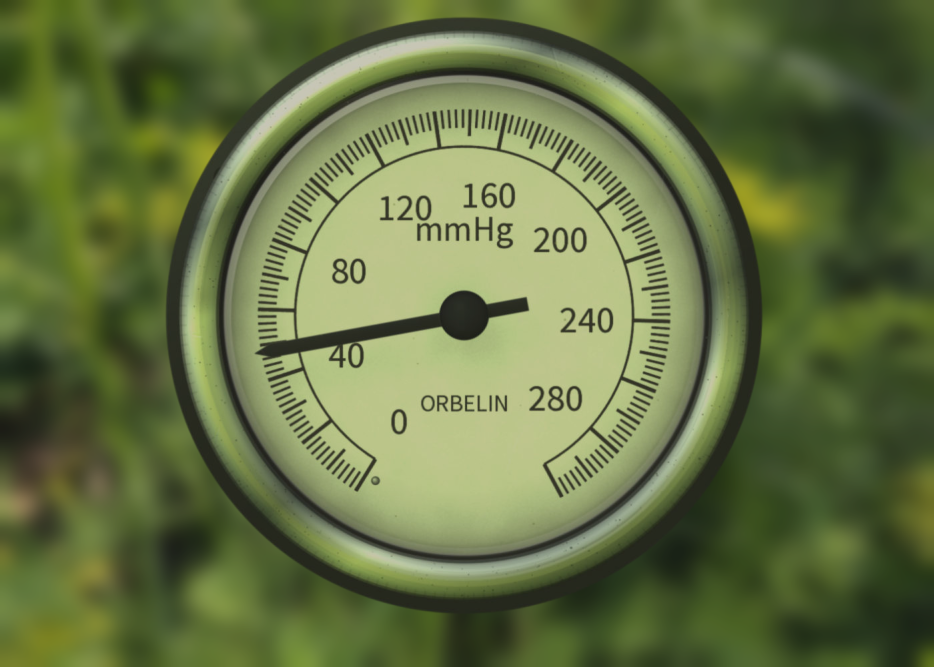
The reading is 48mmHg
